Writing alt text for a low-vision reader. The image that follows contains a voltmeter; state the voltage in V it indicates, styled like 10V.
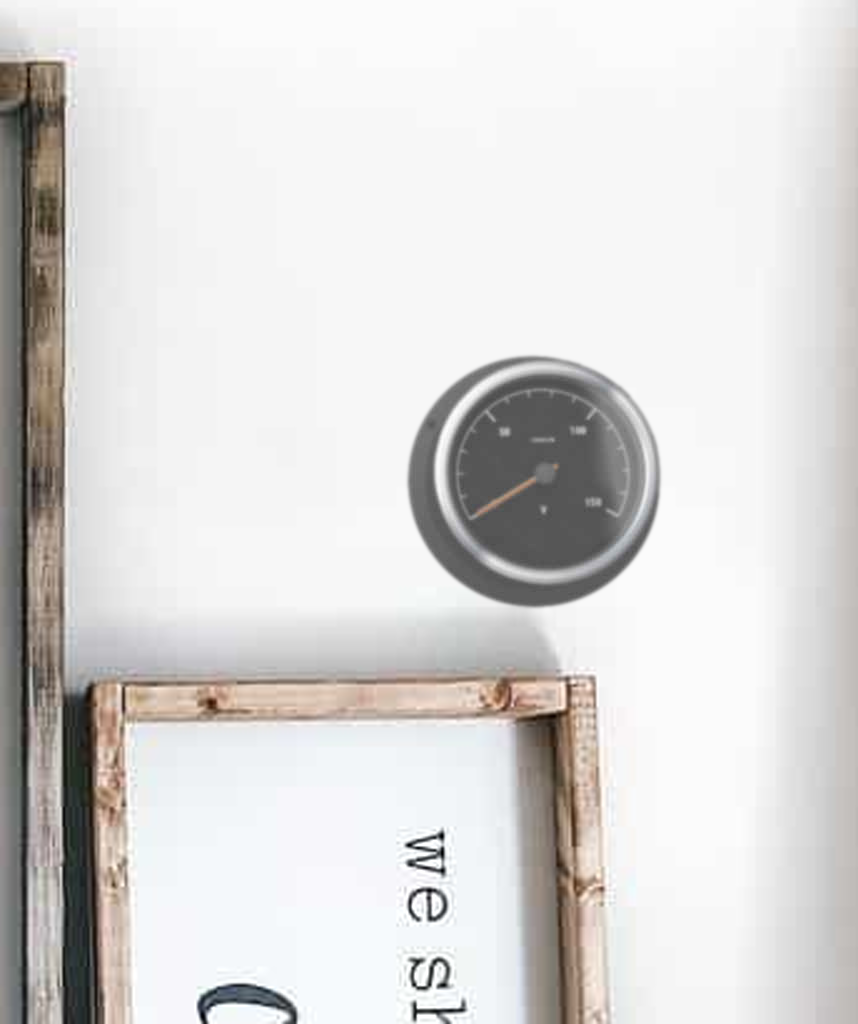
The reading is 0V
